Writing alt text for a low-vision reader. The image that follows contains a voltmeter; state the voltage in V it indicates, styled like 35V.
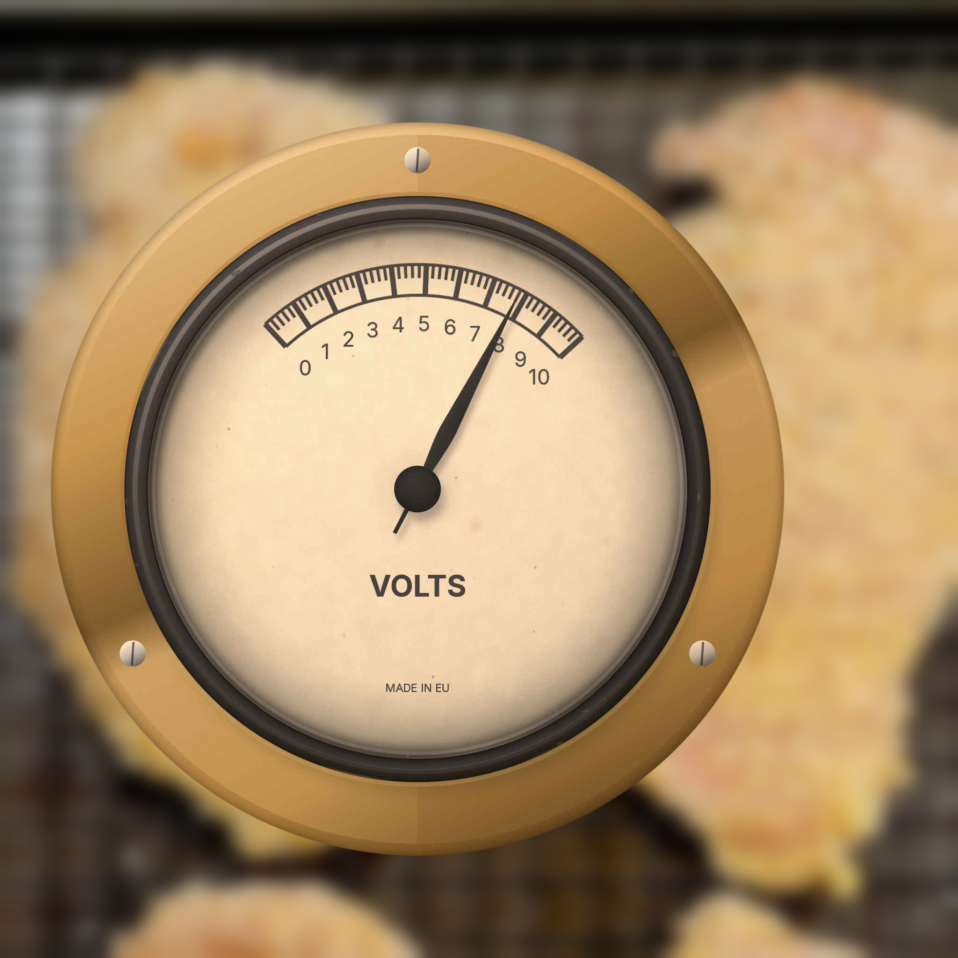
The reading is 7.8V
